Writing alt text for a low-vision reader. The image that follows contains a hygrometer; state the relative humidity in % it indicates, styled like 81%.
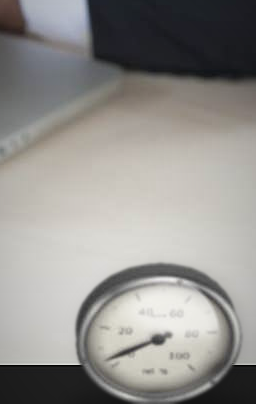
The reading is 5%
